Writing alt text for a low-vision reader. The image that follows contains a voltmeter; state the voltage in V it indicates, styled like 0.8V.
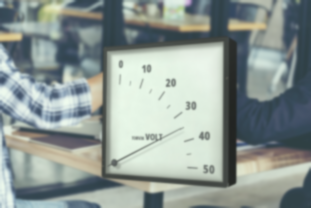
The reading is 35V
